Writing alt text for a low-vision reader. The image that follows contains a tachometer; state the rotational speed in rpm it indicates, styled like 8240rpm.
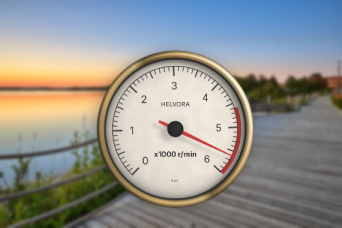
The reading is 5600rpm
